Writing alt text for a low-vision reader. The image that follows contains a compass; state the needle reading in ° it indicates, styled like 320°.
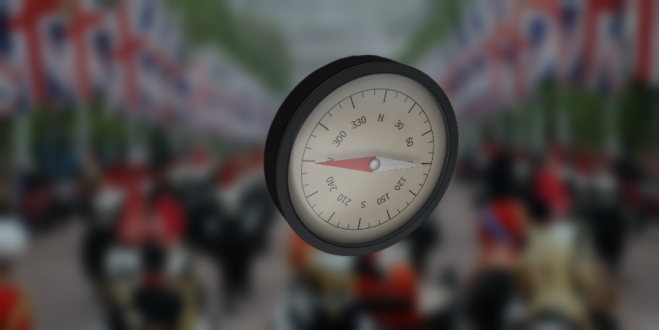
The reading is 270°
